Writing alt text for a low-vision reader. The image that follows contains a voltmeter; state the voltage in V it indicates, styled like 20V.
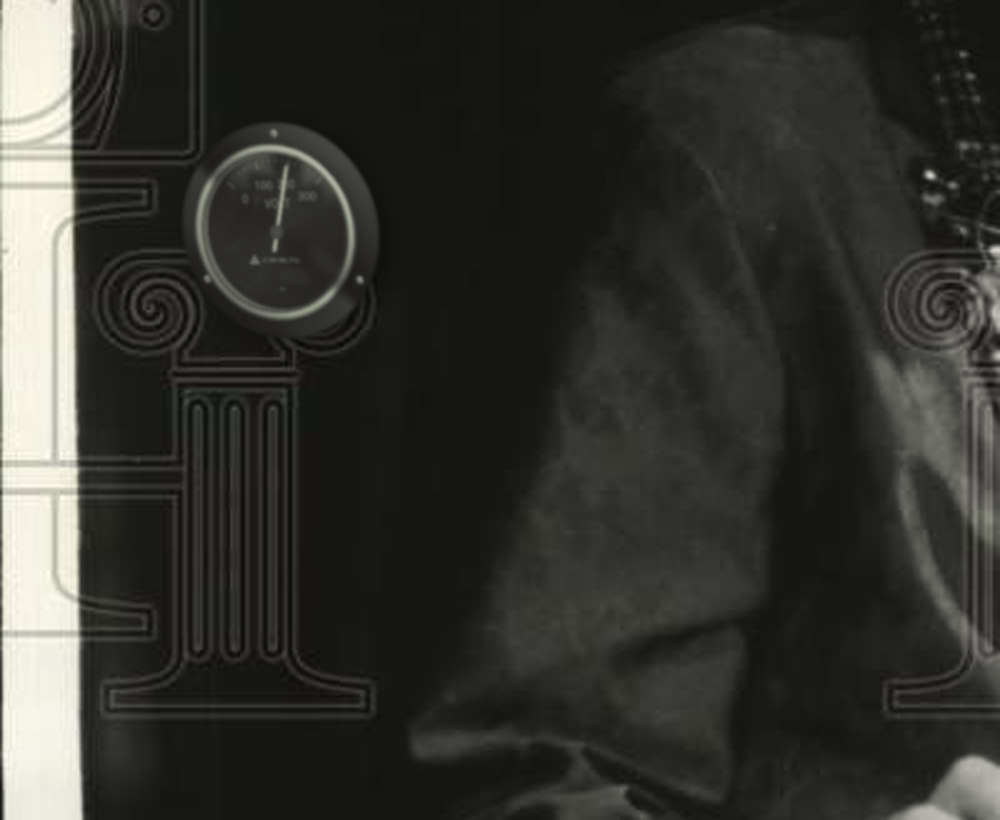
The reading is 200V
